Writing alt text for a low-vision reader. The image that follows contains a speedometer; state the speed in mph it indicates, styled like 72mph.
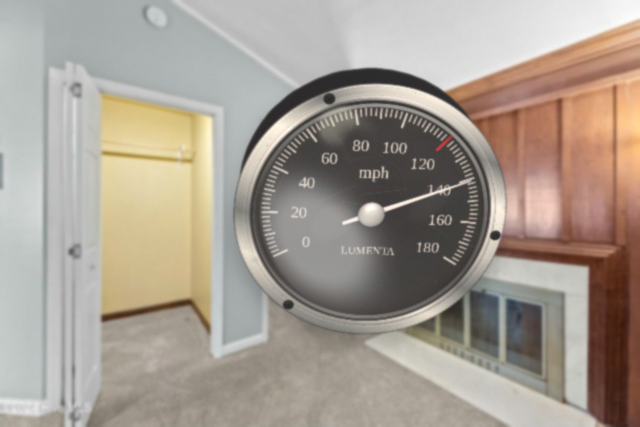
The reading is 140mph
